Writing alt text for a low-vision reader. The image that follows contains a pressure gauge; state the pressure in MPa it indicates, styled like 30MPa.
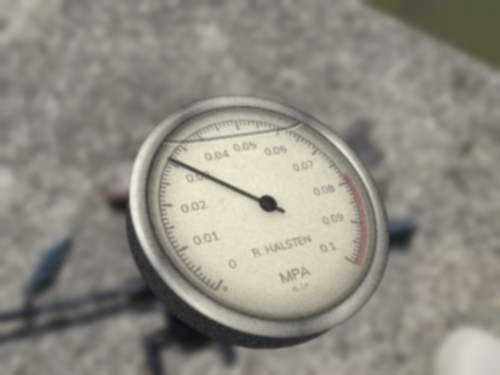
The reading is 0.03MPa
